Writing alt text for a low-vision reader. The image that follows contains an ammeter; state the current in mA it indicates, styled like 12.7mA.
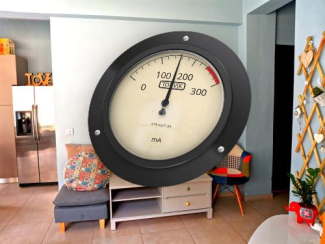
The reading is 160mA
